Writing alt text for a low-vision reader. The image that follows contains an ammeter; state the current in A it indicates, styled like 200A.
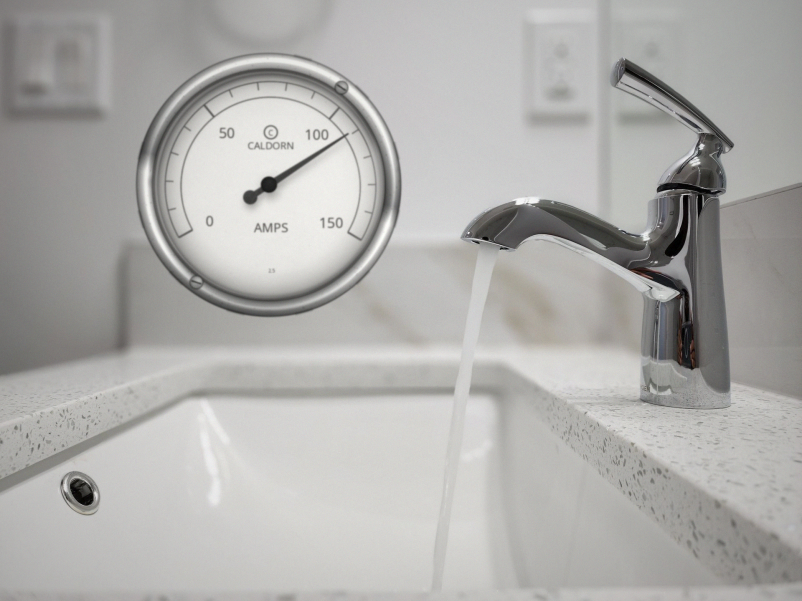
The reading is 110A
